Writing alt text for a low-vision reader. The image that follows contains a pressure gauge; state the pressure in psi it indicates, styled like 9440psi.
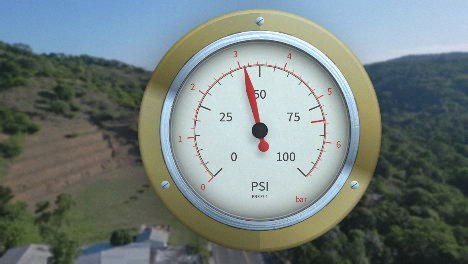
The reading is 45psi
